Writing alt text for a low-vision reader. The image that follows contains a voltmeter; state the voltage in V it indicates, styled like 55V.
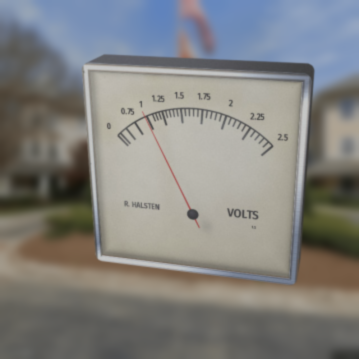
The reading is 1V
